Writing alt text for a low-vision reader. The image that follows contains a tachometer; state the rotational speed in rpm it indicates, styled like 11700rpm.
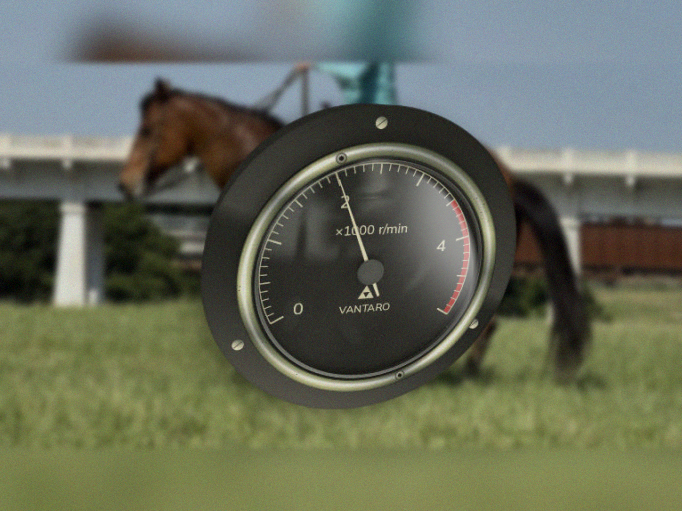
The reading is 2000rpm
